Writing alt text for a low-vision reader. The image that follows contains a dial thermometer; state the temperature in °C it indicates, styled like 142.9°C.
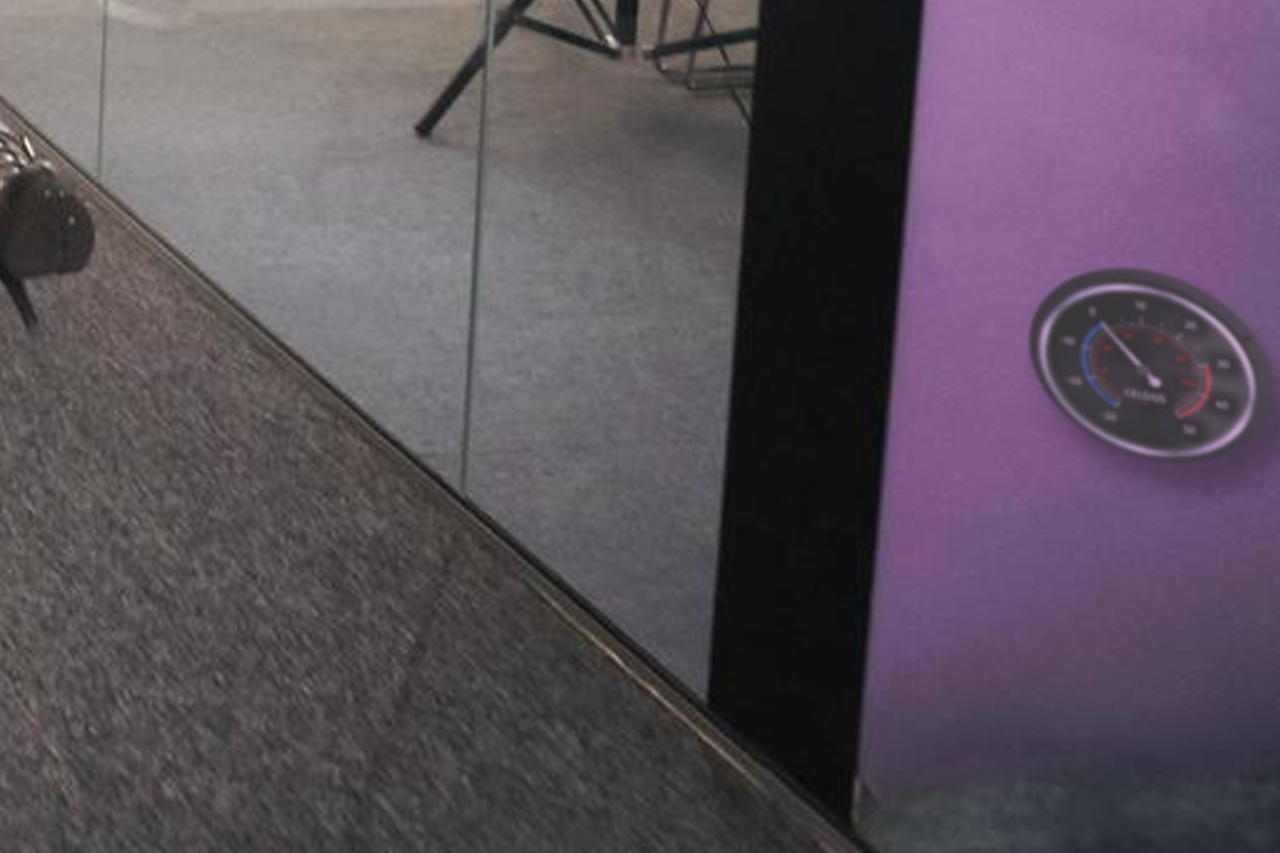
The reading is 0°C
